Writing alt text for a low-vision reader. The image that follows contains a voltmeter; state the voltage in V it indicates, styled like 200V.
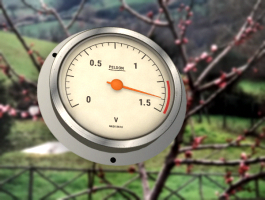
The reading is 1.4V
